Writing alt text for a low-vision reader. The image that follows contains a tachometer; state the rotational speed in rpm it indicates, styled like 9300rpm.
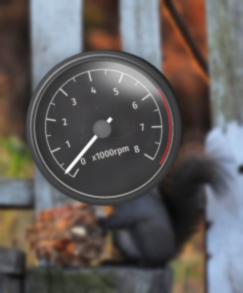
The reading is 250rpm
